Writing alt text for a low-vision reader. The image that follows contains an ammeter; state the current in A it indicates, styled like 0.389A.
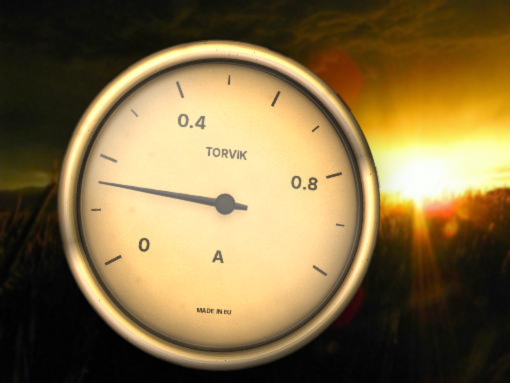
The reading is 0.15A
